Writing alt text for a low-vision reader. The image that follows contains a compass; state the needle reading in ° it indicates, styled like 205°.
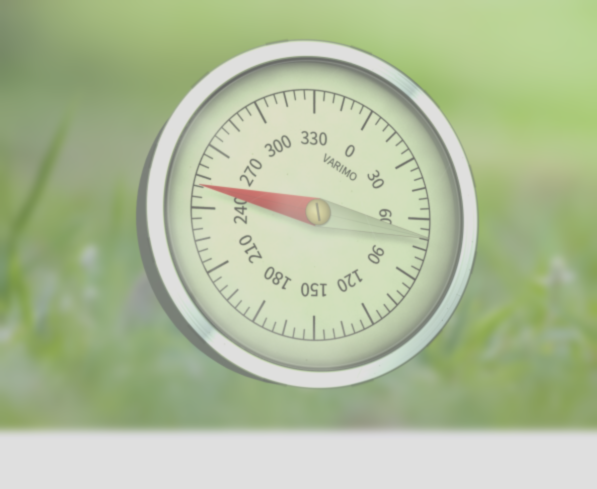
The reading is 250°
